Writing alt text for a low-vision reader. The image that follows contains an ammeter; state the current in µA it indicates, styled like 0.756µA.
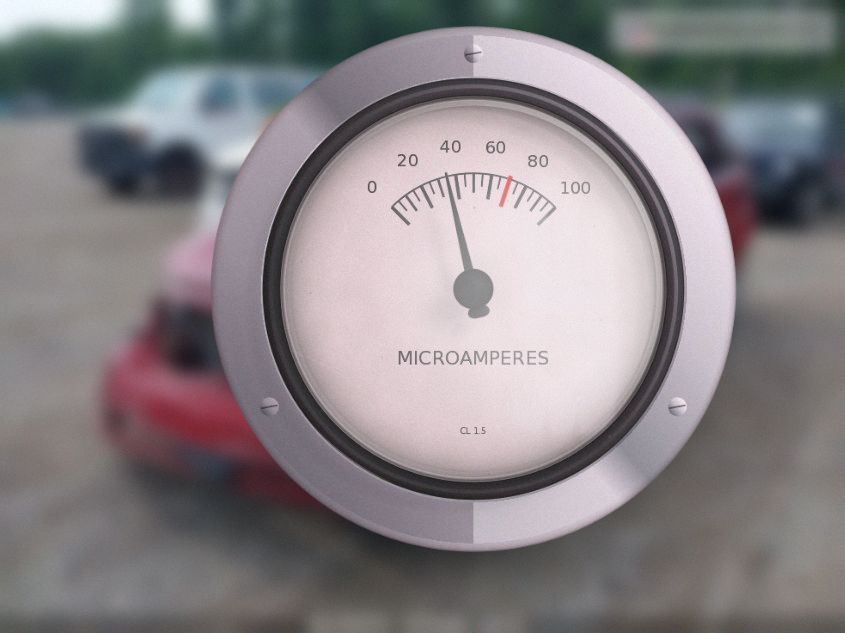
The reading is 35µA
